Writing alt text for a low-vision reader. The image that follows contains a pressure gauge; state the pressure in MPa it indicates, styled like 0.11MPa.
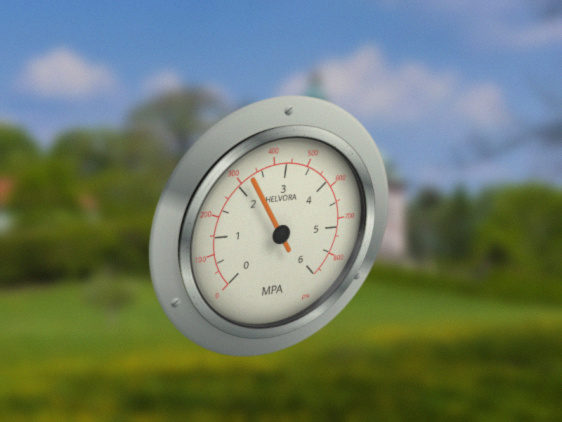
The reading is 2.25MPa
